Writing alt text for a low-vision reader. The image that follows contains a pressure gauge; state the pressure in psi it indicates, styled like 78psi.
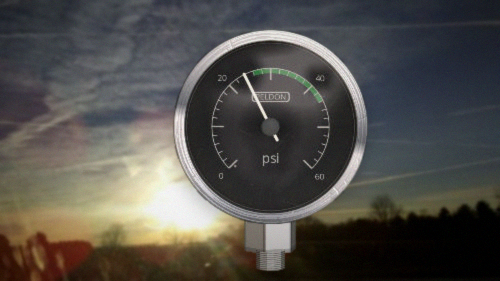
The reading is 24psi
